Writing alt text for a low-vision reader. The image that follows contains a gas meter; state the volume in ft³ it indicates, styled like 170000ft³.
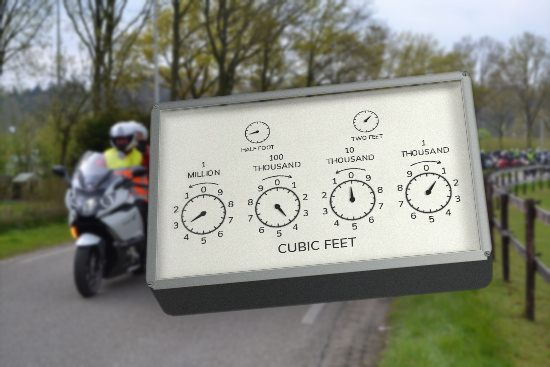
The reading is 340100ft³
